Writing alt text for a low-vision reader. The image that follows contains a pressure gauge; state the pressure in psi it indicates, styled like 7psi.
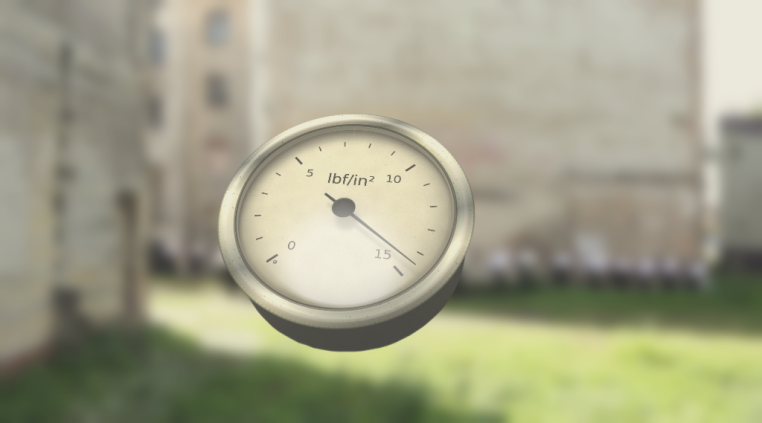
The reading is 14.5psi
